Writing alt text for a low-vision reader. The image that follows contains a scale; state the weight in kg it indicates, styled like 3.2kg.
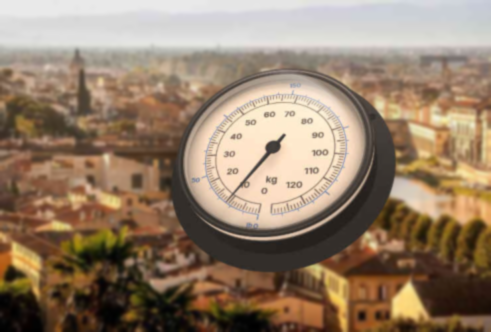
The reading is 10kg
